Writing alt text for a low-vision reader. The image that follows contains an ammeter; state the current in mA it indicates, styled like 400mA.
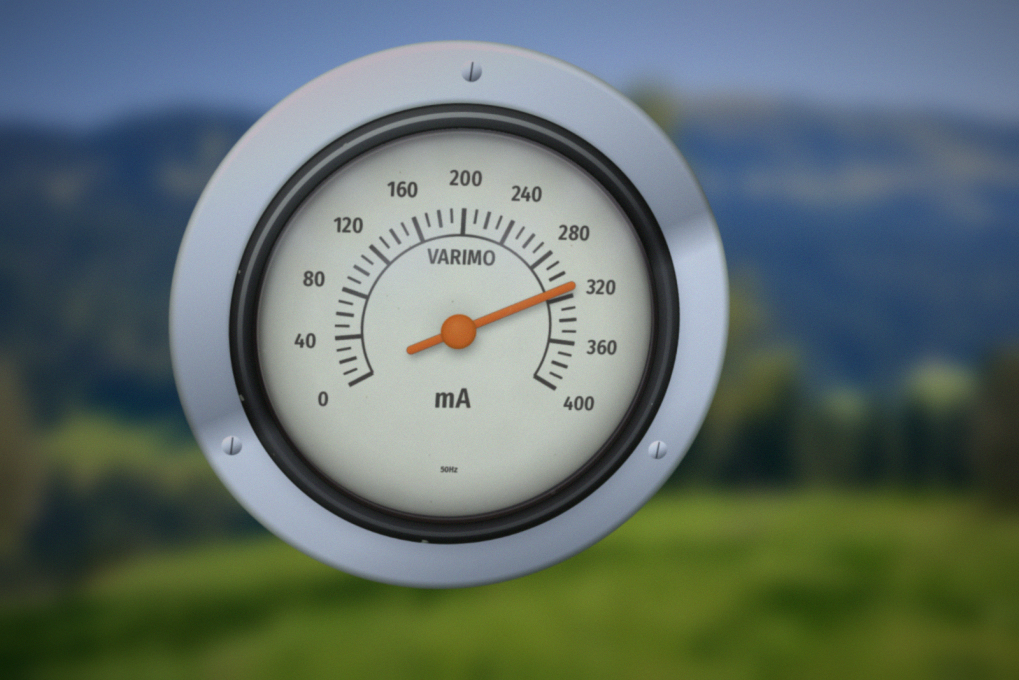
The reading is 310mA
